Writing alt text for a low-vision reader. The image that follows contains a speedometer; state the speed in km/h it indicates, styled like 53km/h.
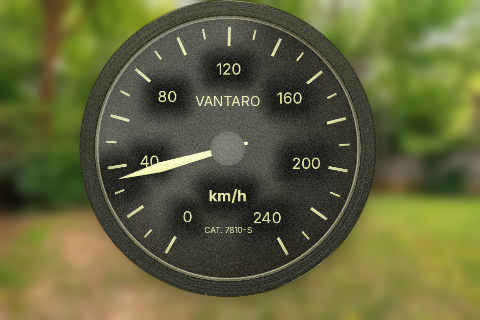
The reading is 35km/h
